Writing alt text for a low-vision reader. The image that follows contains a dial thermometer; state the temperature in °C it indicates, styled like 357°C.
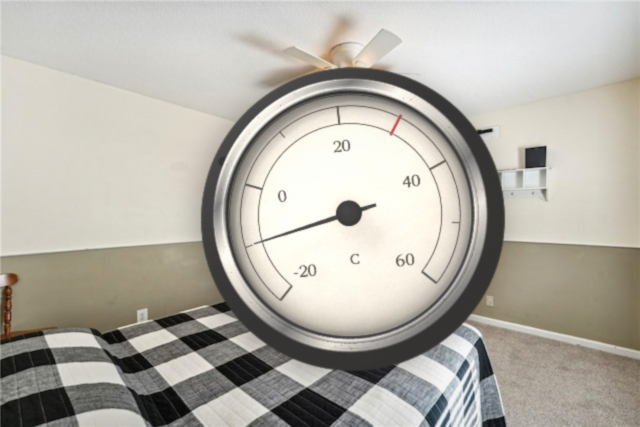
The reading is -10°C
